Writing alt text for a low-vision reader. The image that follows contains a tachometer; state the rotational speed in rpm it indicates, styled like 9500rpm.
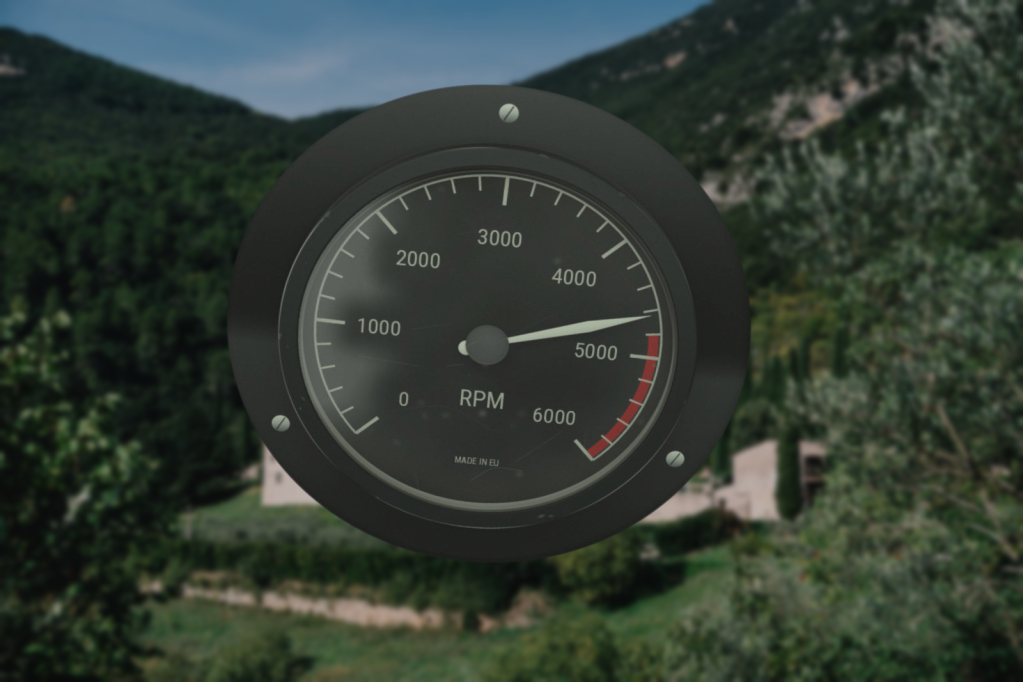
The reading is 4600rpm
